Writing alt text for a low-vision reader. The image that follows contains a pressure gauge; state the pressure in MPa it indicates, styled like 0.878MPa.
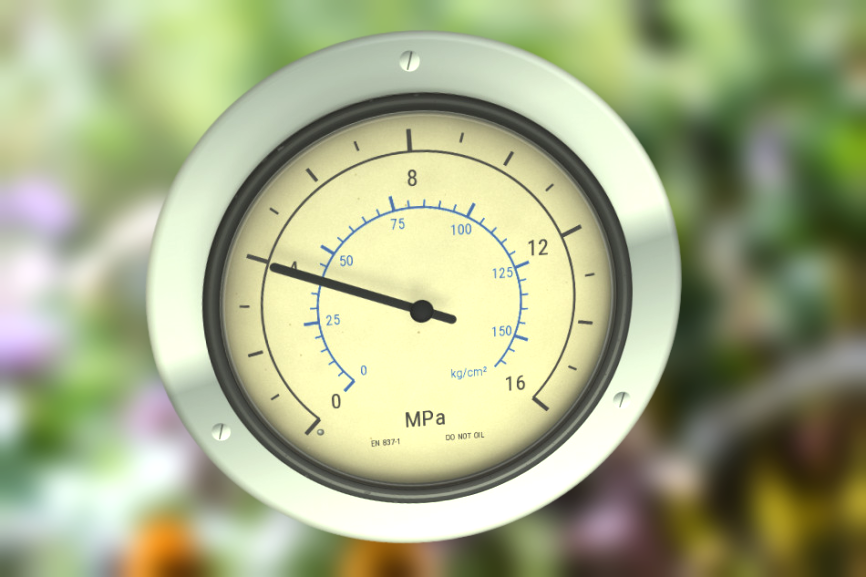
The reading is 4MPa
